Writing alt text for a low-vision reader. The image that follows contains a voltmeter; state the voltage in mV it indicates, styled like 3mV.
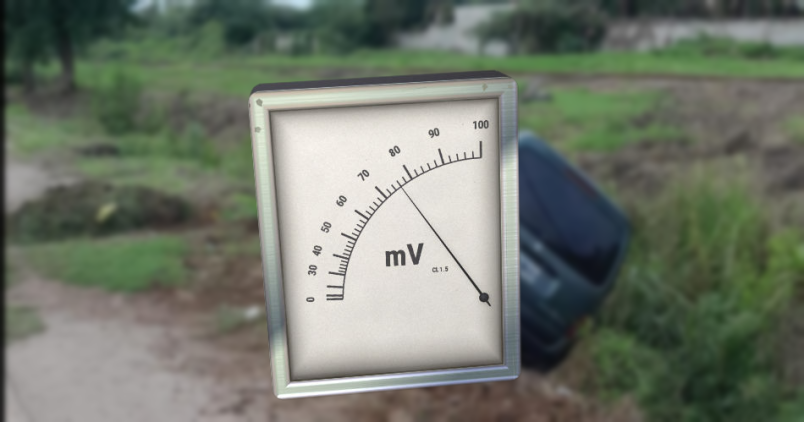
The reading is 76mV
